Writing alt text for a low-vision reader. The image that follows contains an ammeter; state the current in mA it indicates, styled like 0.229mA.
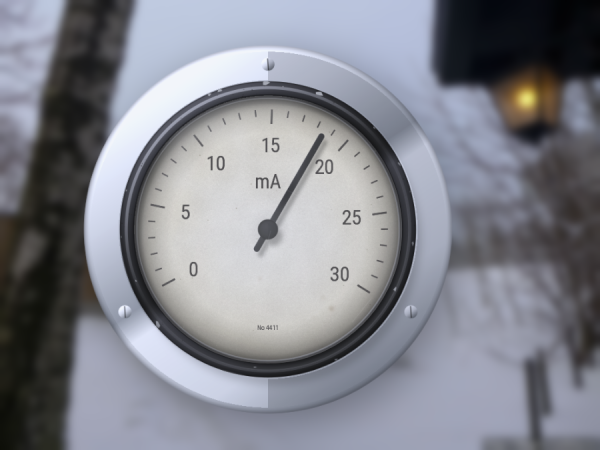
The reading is 18.5mA
